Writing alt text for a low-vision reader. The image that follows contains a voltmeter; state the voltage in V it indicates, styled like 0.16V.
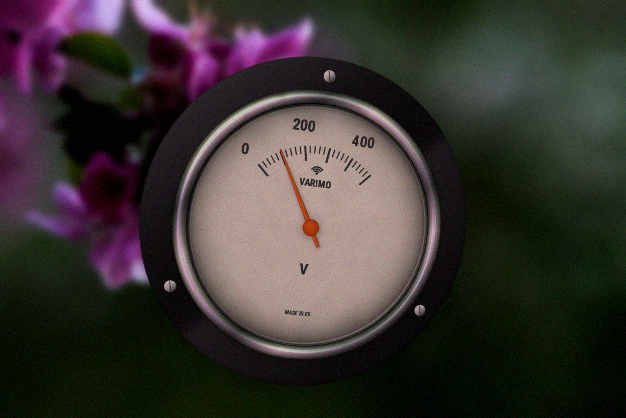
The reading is 100V
